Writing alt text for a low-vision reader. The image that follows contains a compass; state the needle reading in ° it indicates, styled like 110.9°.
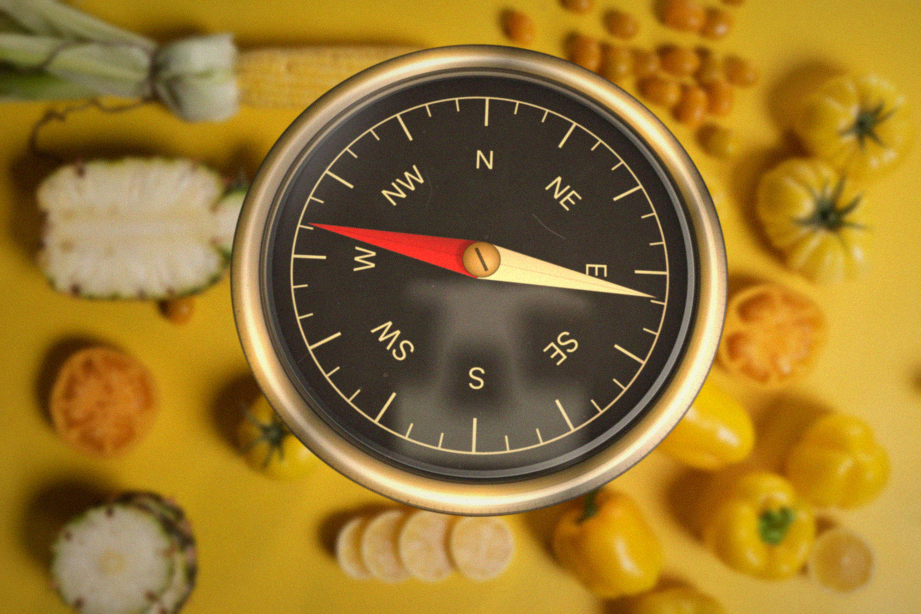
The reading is 280°
